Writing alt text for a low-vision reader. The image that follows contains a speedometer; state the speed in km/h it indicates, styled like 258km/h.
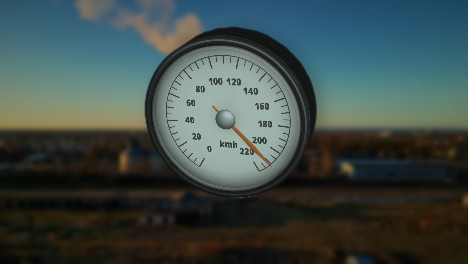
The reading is 210km/h
